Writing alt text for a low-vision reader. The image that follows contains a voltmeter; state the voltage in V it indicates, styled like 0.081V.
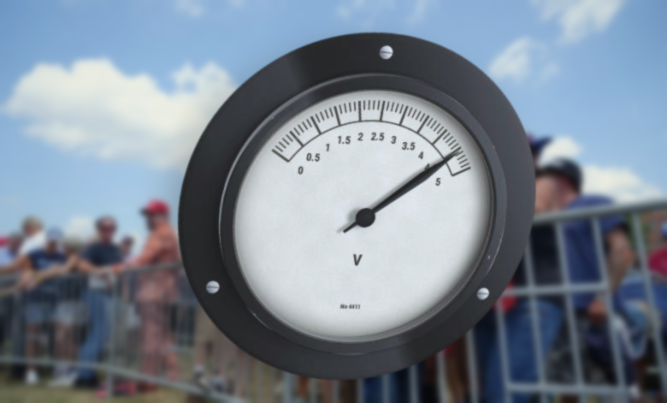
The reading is 4.5V
